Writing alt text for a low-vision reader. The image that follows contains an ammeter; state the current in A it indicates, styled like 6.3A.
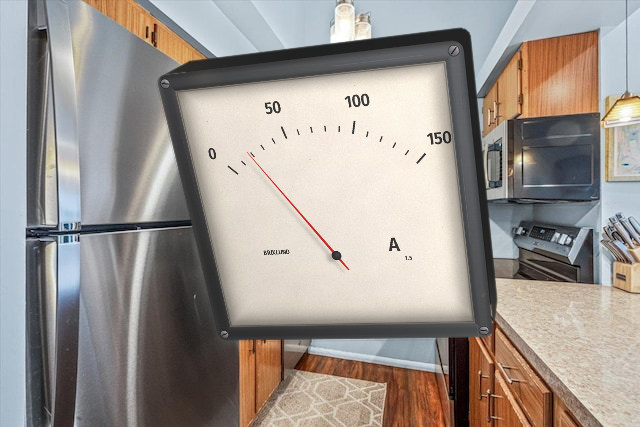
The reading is 20A
